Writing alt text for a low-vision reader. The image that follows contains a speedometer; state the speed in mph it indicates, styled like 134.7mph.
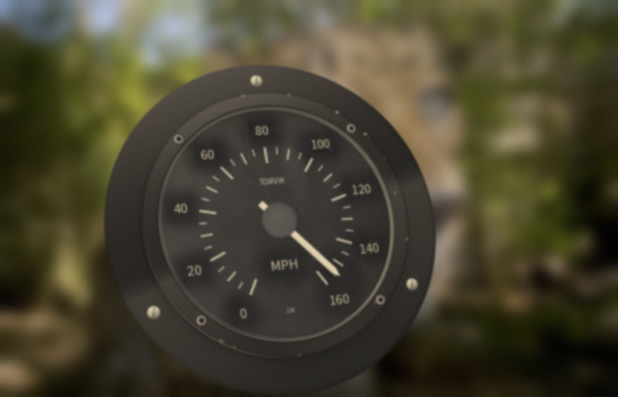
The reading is 155mph
